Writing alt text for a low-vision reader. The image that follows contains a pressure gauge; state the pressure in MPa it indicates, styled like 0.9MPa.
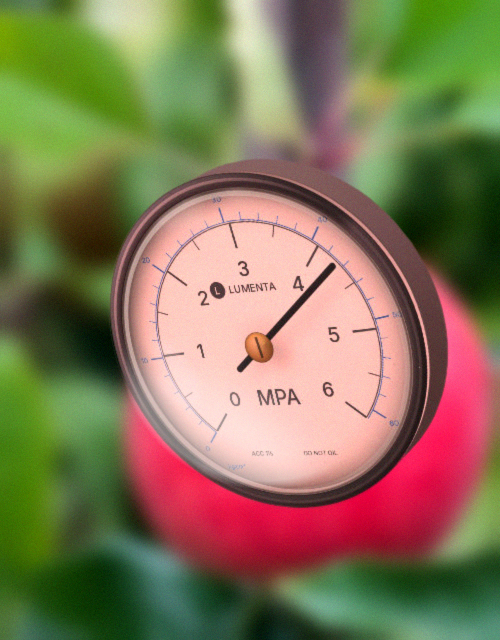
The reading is 4.25MPa
